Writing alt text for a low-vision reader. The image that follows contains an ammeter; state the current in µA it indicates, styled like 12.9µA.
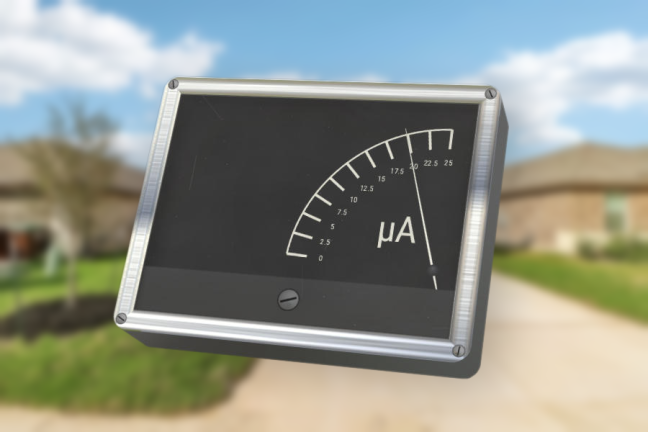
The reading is 20µA
